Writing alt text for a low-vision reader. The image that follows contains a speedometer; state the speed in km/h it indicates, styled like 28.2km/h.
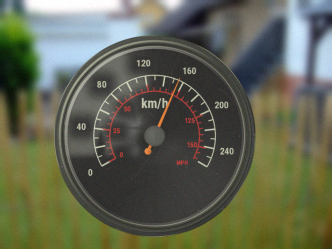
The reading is 155km/h
